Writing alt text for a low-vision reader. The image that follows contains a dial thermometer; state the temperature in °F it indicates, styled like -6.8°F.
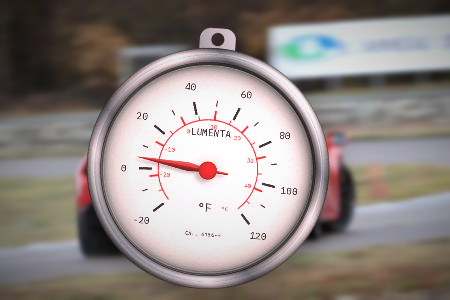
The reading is 5°F
